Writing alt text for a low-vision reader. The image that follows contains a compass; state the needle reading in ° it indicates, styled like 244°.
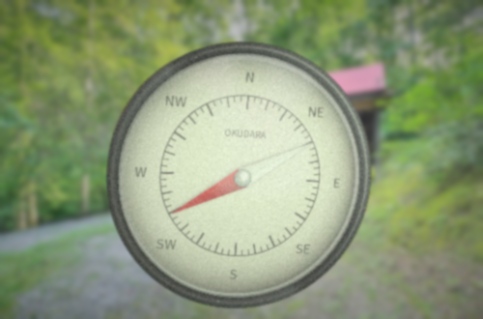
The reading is 240°
